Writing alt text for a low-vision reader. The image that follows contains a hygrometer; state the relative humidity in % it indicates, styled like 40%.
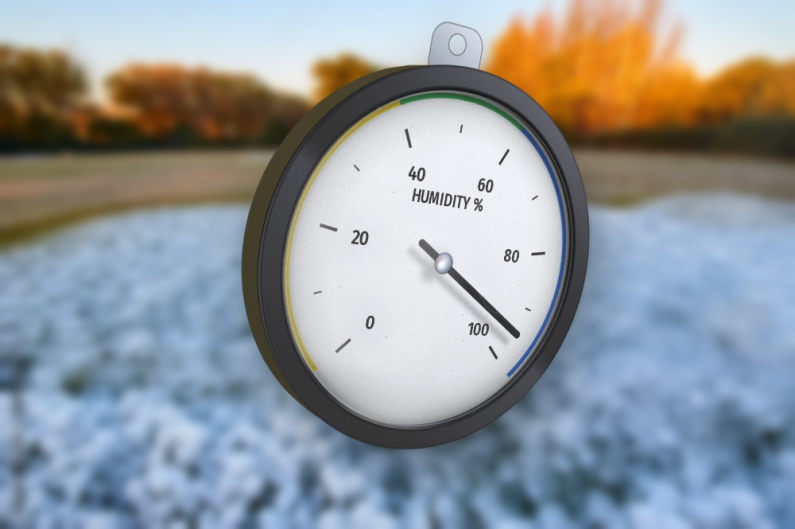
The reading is 95%
